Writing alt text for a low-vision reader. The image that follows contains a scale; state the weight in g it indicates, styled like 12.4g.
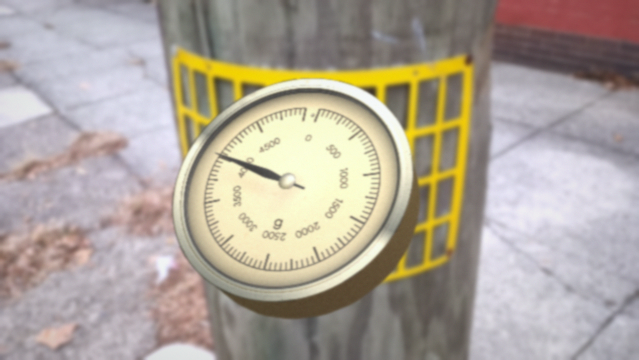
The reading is 4000g
